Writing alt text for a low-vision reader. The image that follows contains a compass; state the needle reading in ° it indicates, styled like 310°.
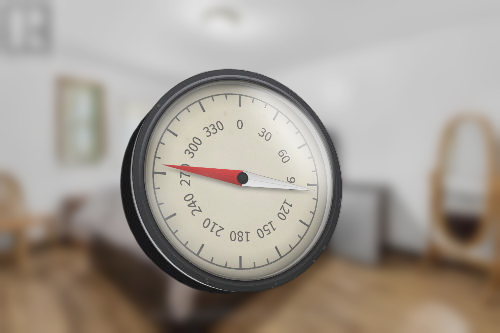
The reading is 275°
